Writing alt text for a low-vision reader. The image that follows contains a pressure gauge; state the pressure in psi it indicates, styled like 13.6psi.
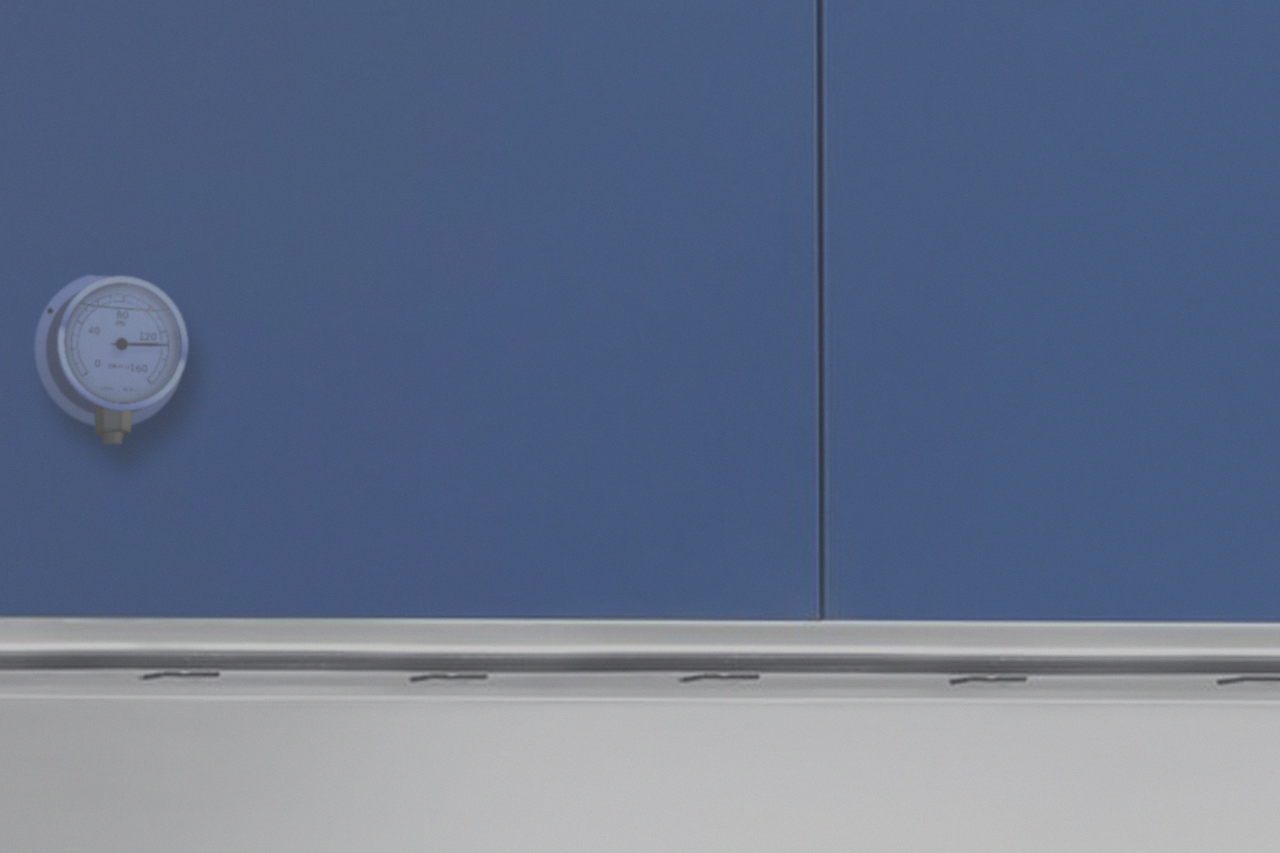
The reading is 130psi
